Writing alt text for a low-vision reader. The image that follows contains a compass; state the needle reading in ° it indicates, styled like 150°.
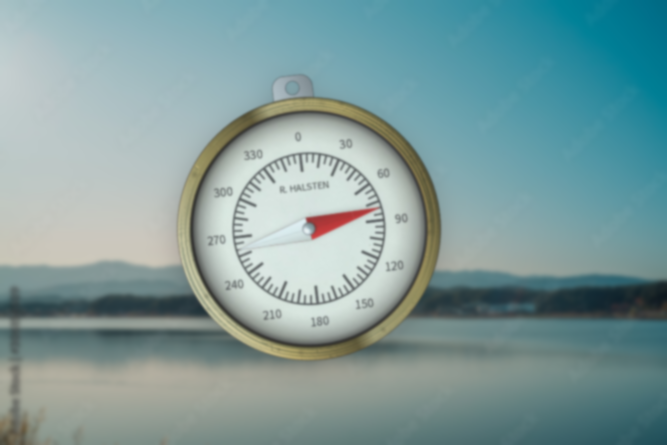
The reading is 80°
